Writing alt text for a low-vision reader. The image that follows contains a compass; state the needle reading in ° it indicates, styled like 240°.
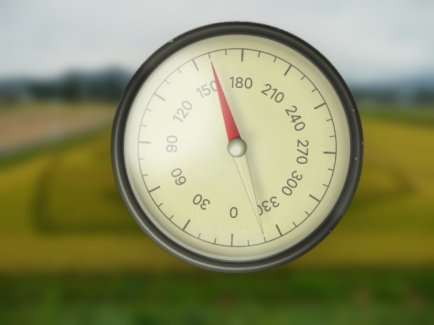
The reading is 160°
